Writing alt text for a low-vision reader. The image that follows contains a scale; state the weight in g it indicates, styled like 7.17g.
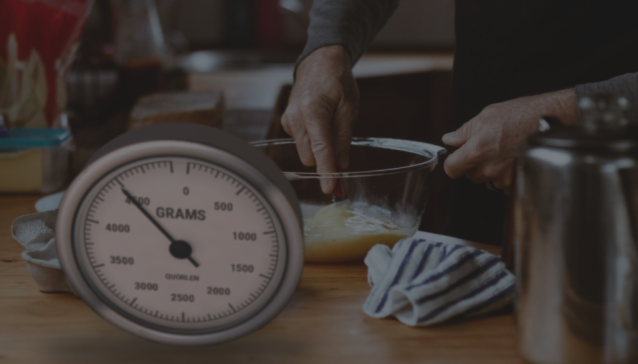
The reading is 4500g
